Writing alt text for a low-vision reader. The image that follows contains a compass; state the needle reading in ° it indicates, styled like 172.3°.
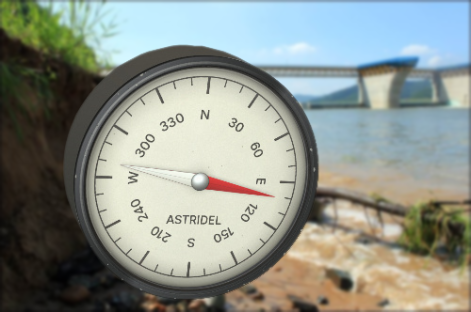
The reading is 100°
